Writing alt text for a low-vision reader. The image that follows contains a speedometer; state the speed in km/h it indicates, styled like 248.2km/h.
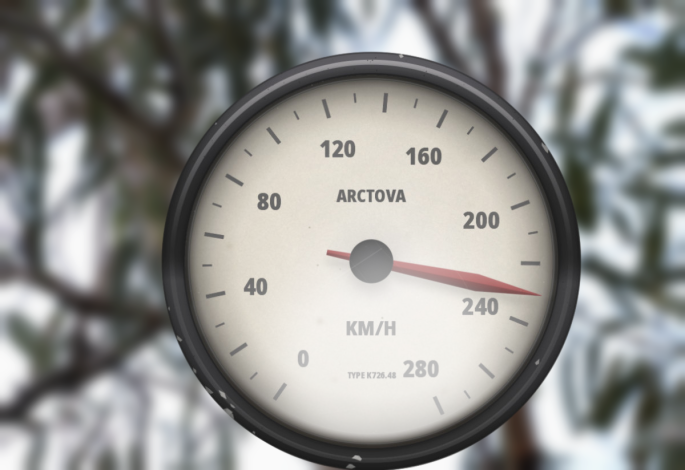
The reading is 230km/h
